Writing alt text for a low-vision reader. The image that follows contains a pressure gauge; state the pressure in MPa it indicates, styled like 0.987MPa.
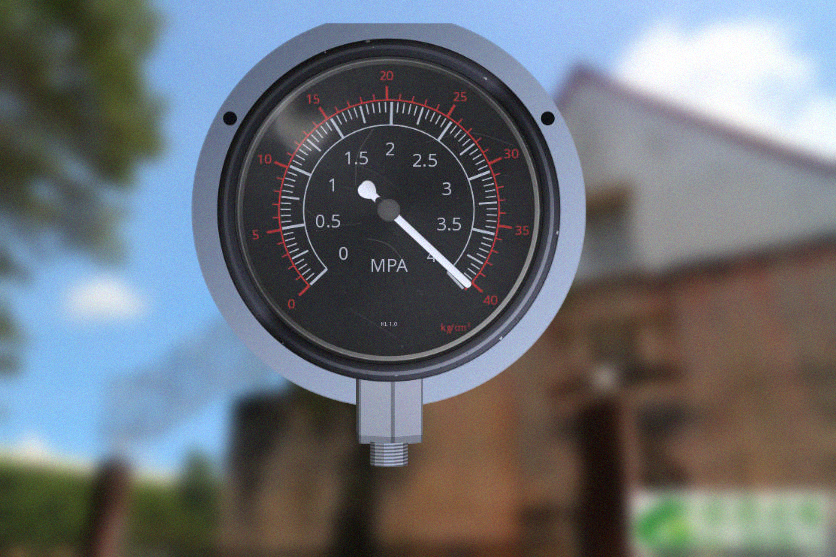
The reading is 3.95MPa
